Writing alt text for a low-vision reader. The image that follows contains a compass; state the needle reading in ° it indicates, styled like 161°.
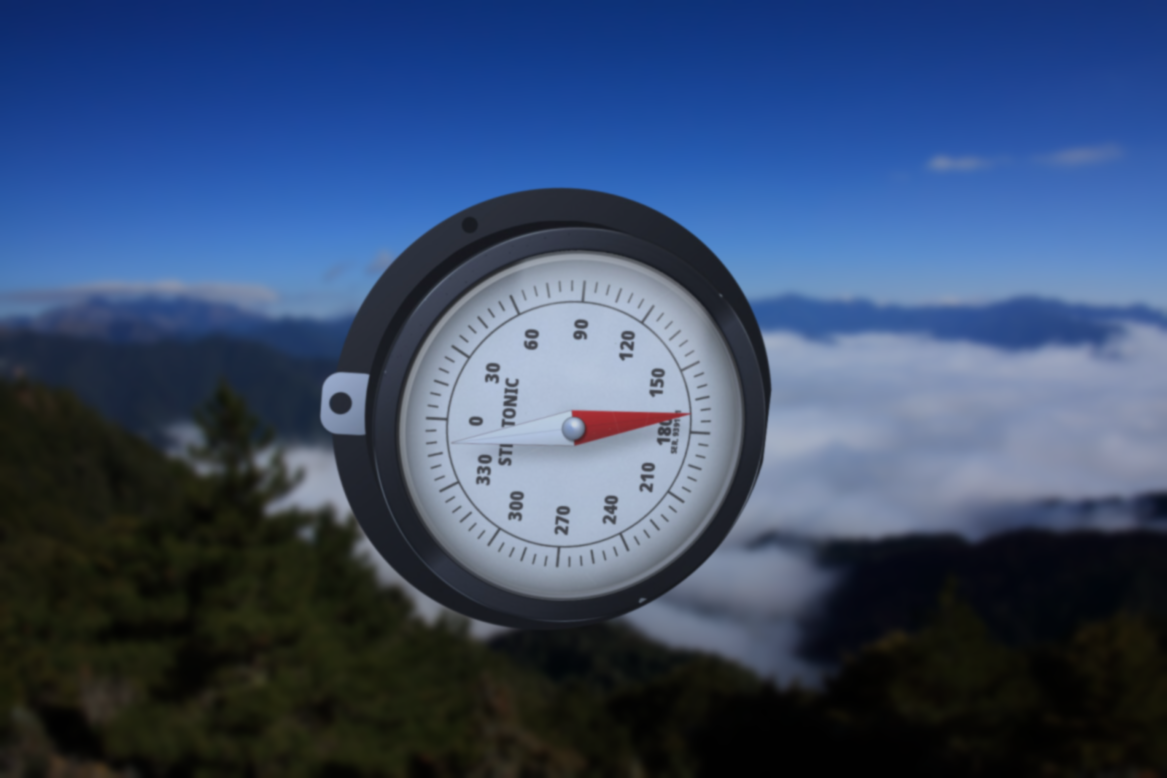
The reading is 170°
